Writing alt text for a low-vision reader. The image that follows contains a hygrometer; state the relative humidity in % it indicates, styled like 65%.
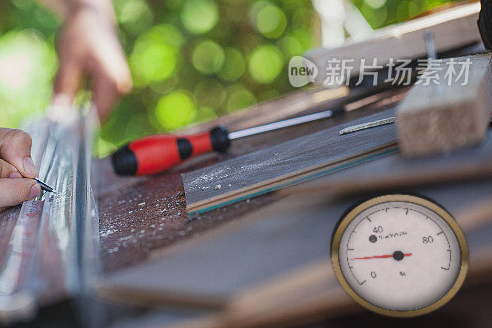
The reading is 15%
